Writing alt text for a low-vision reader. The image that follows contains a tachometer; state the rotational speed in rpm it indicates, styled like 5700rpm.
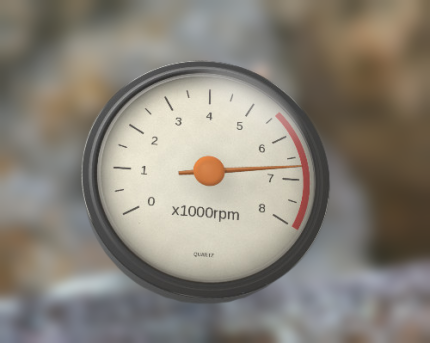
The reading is 6750rpm
